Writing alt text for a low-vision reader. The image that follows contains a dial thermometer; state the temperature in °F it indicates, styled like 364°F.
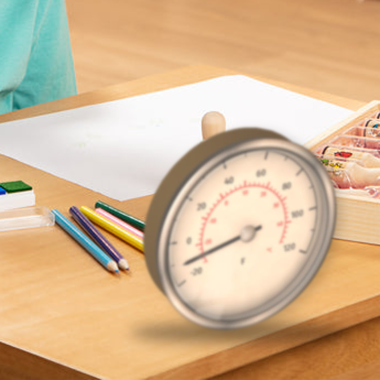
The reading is -10°F
